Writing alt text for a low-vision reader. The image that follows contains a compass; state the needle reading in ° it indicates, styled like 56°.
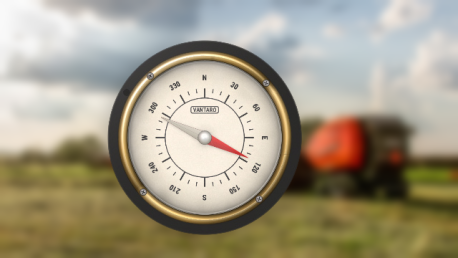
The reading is 115°
